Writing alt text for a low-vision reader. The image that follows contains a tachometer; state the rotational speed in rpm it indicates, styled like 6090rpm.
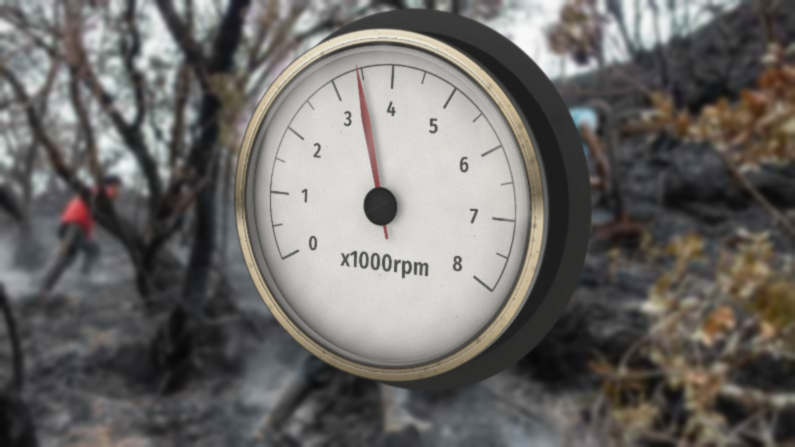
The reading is 3500rpm
